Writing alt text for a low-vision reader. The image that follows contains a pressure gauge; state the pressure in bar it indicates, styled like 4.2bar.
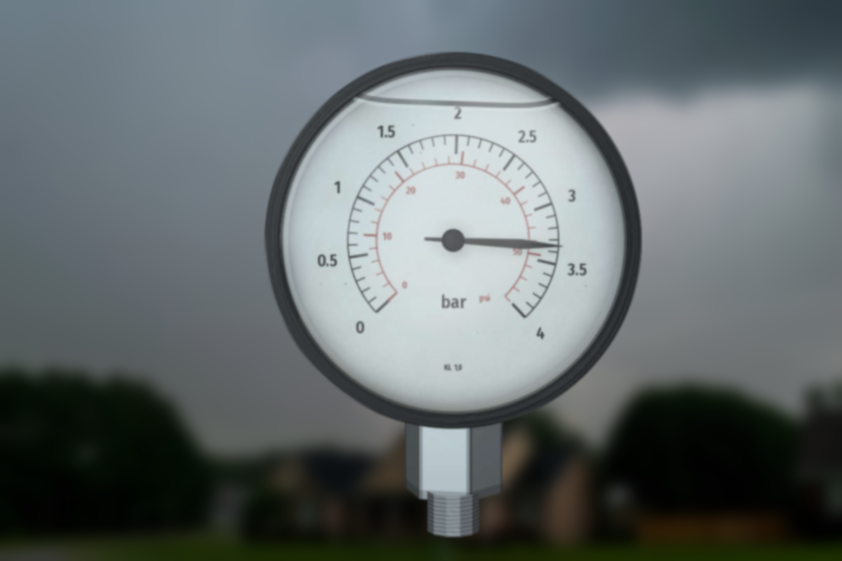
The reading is 3.35bar
